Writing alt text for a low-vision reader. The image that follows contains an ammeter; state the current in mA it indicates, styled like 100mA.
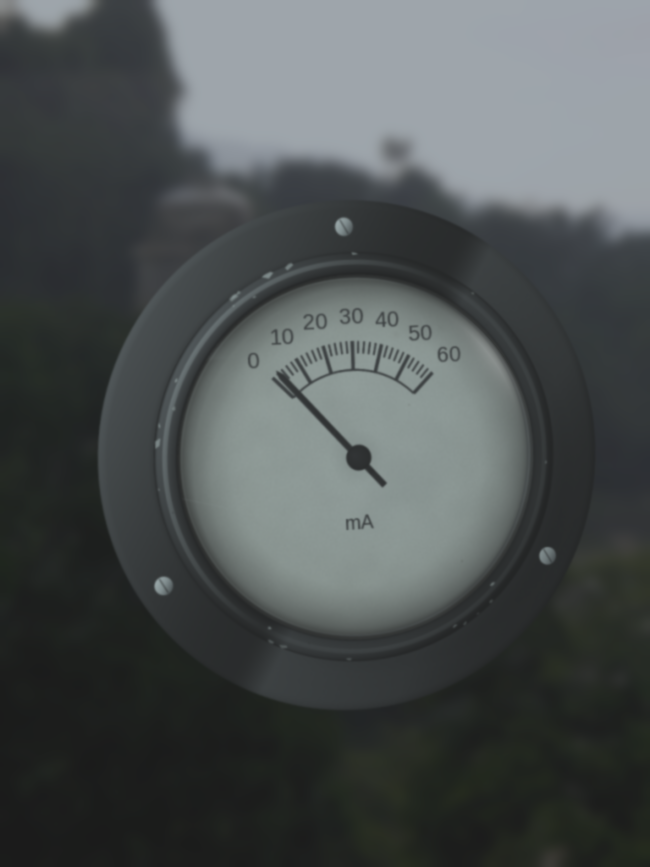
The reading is 2mA
